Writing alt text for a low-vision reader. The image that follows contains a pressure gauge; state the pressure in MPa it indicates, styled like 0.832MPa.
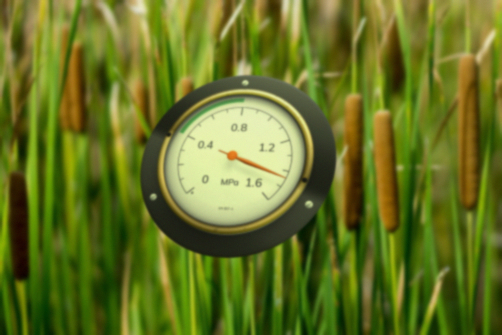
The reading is 1.45MPa
